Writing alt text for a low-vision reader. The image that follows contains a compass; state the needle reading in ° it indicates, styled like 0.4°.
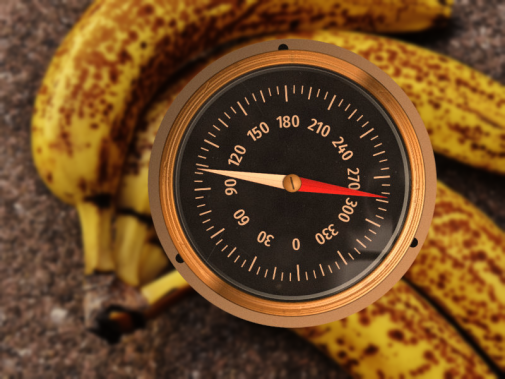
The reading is 282.5°
